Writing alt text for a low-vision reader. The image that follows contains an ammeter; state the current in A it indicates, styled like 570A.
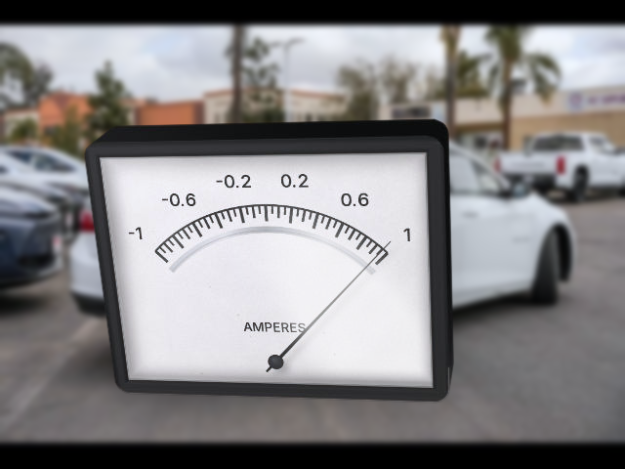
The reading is 0.95A
